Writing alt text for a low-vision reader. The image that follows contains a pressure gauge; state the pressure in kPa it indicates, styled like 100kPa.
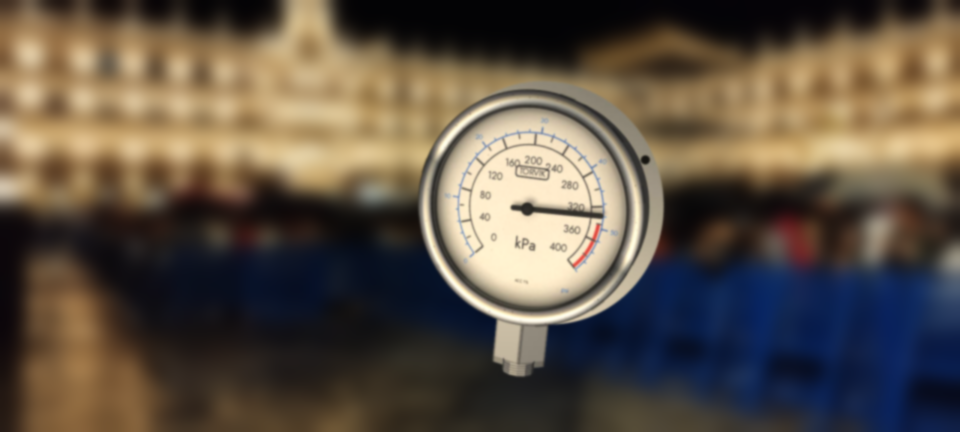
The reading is 330kPa
